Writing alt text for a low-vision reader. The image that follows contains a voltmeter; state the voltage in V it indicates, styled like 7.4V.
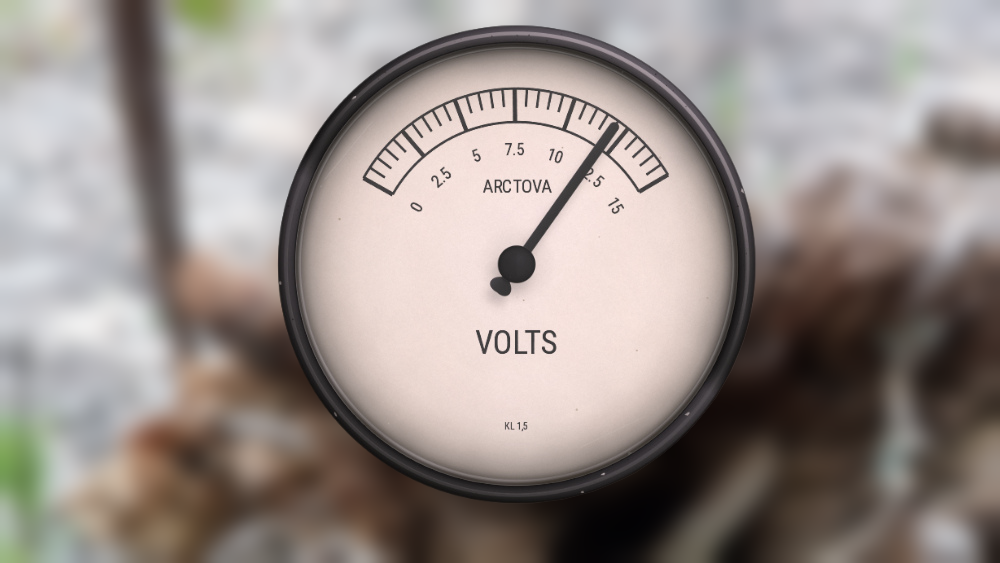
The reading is 12V
